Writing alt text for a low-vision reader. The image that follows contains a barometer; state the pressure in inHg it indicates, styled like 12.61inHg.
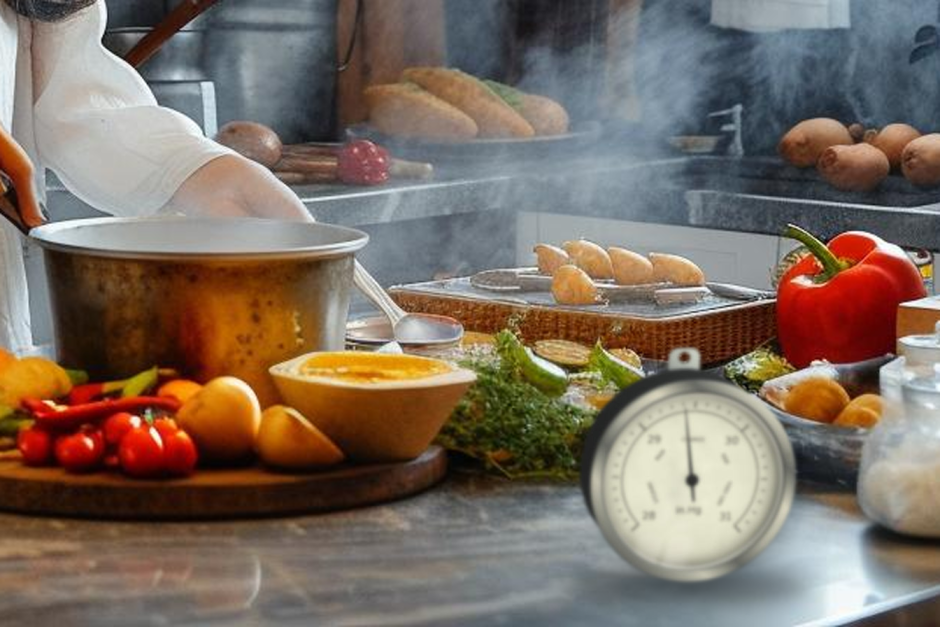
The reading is 29.4inHg
